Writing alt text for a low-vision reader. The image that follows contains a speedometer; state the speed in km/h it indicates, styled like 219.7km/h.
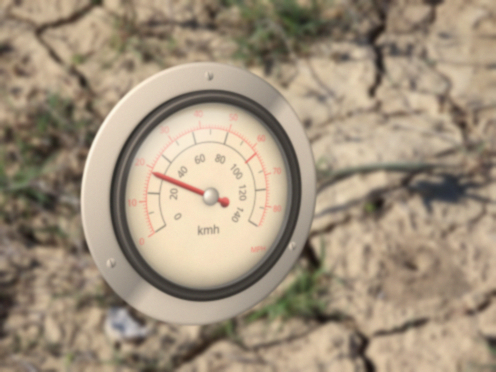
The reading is 30km/h
